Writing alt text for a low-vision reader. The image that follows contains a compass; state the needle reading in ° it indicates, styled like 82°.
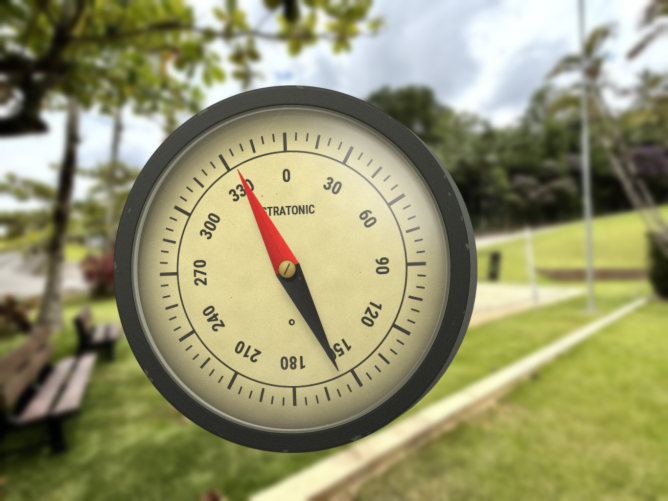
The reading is 335°
